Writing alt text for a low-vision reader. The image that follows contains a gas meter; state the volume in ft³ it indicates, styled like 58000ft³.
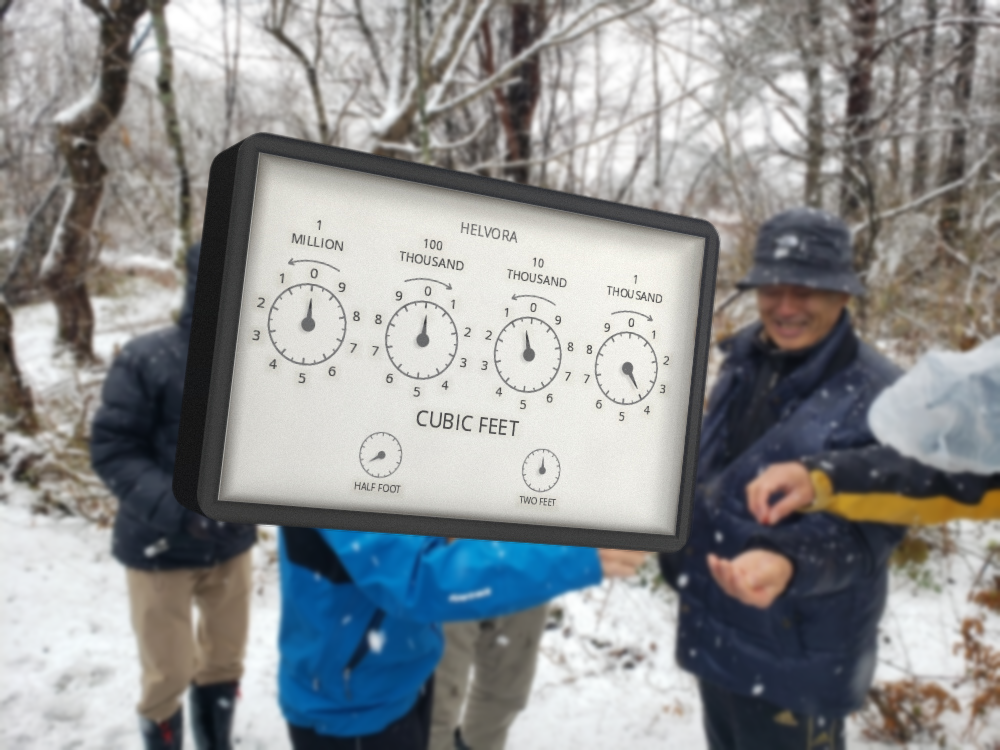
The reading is 400ft³
